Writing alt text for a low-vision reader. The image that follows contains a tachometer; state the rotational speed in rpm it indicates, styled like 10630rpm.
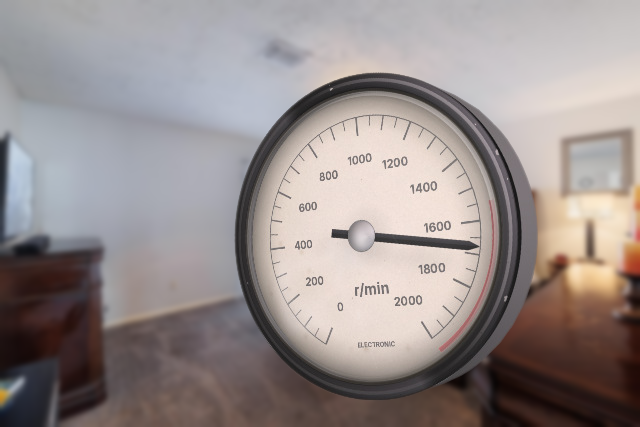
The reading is 1675rpm
